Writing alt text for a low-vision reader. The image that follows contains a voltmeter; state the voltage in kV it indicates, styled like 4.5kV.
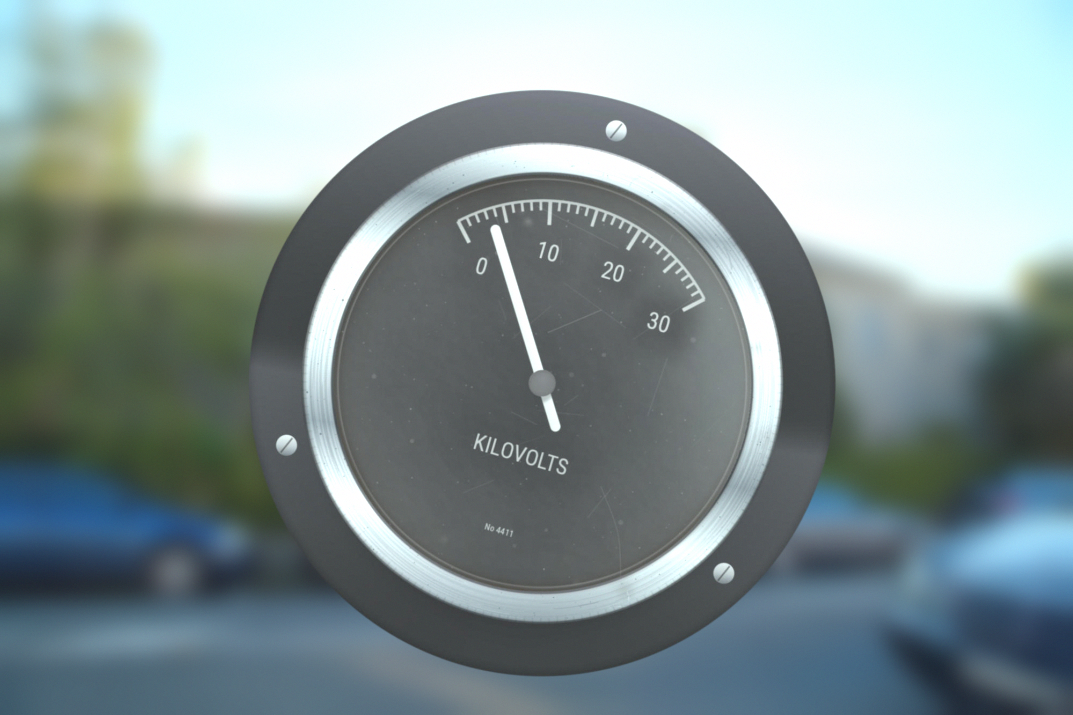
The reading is 3.5kV
